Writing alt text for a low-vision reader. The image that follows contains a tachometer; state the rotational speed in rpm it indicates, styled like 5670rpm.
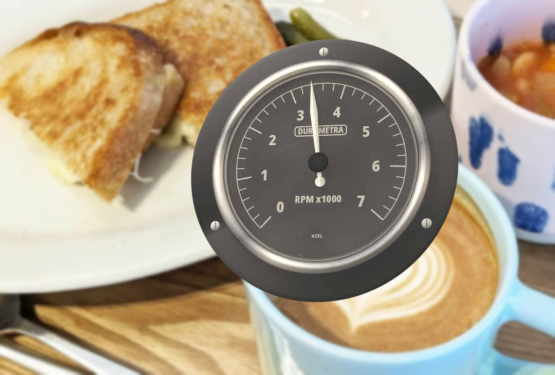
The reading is 3400rpm
